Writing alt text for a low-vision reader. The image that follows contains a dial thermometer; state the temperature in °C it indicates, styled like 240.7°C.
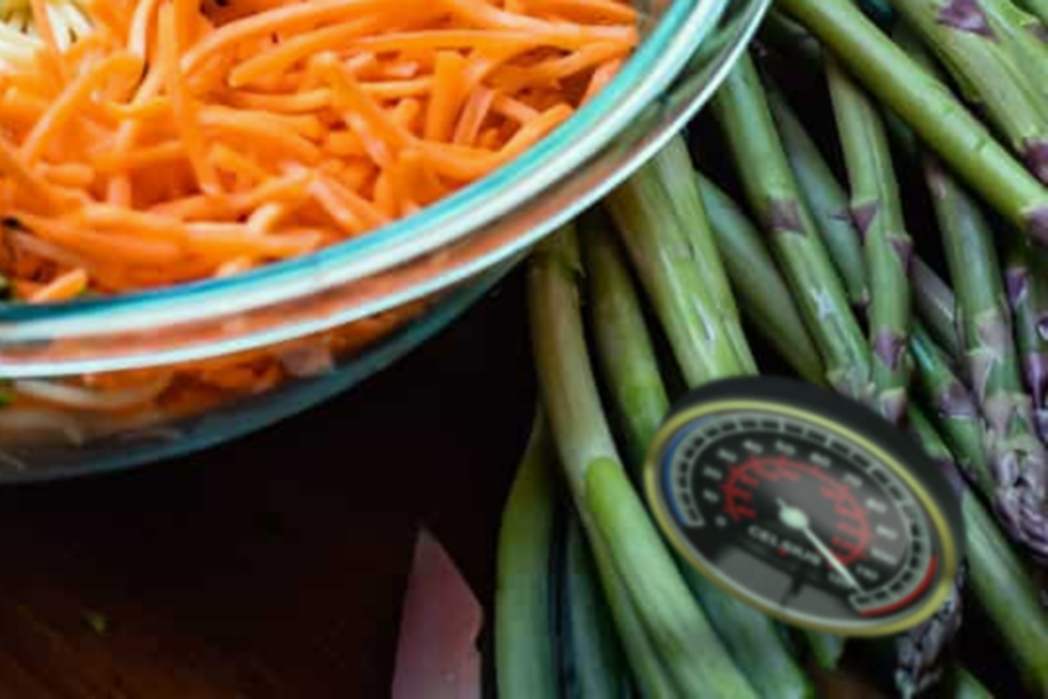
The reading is 115°C
